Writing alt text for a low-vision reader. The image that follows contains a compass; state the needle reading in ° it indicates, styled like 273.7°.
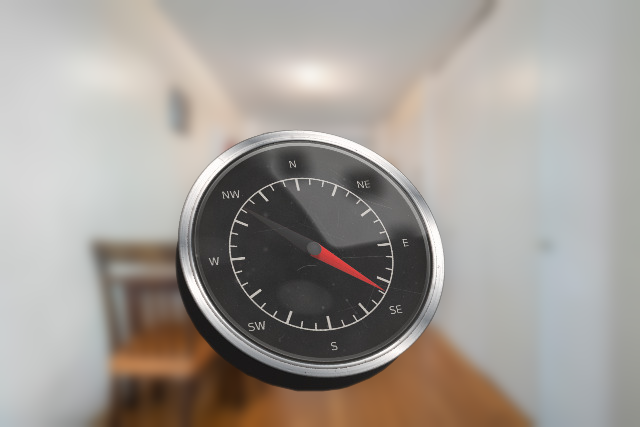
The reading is 130°
